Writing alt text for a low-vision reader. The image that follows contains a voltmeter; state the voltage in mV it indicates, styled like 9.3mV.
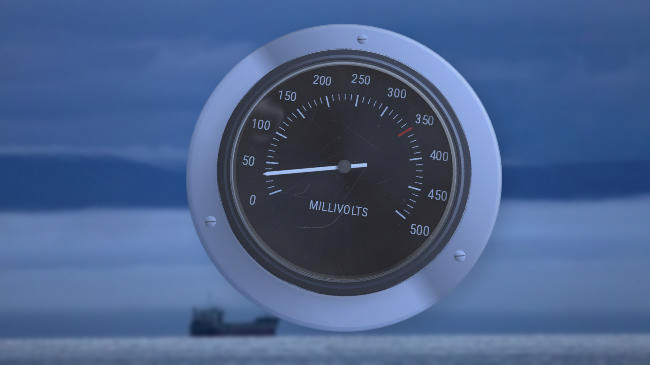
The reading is 30mV
